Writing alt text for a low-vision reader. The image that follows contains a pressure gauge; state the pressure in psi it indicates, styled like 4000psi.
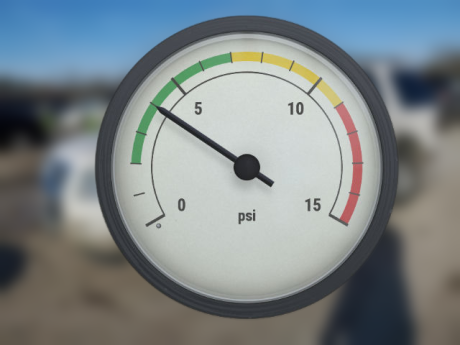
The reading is 4psi
